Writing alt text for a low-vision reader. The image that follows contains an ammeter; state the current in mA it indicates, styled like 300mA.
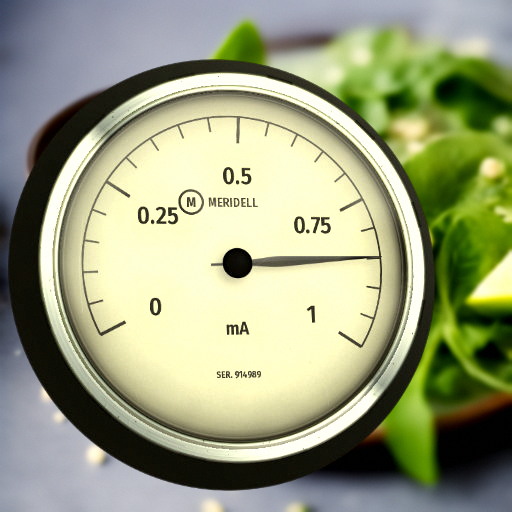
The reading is 0.85mA
